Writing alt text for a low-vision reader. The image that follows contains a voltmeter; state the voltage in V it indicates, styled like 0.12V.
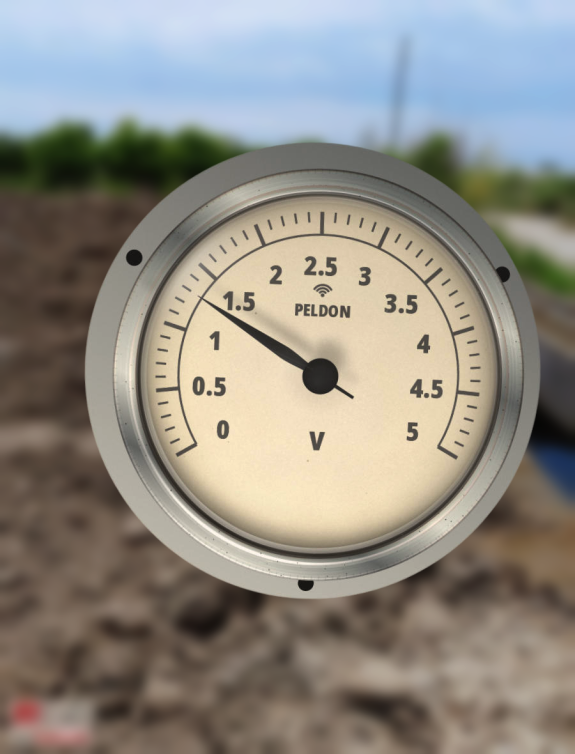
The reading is 1.3V
